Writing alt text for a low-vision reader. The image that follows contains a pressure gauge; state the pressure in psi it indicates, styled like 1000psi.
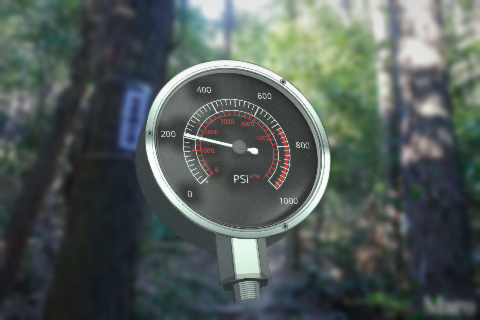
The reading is 200psi
